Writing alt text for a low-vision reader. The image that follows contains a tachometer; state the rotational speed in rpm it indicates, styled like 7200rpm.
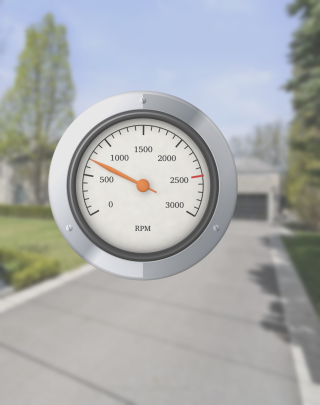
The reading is 700rpm
